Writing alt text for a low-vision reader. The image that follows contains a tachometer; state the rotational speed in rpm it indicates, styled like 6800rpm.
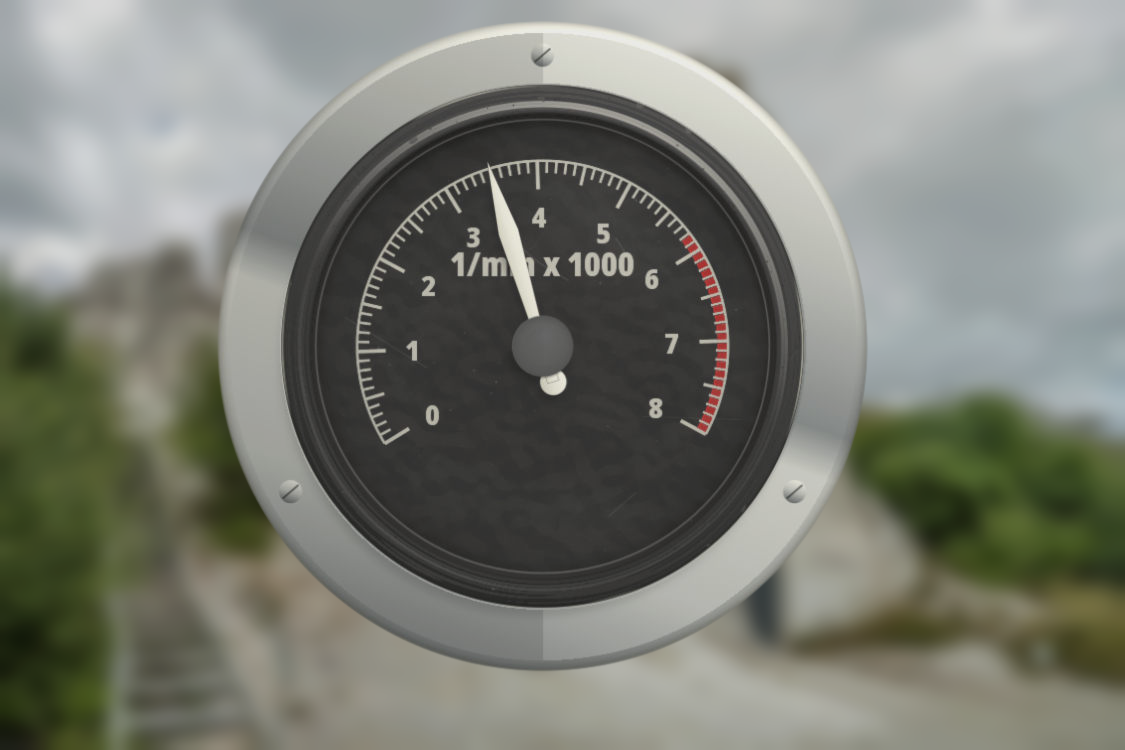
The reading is 3500rpm
